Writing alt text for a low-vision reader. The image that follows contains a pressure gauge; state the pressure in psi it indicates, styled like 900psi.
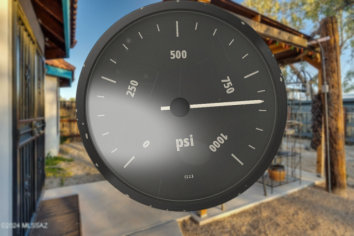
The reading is 825psi
